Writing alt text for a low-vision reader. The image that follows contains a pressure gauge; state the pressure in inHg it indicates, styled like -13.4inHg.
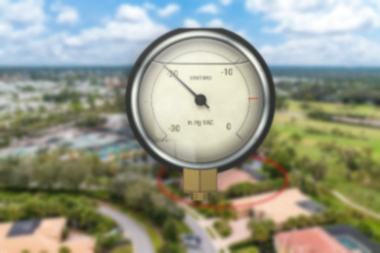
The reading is -20inHg
